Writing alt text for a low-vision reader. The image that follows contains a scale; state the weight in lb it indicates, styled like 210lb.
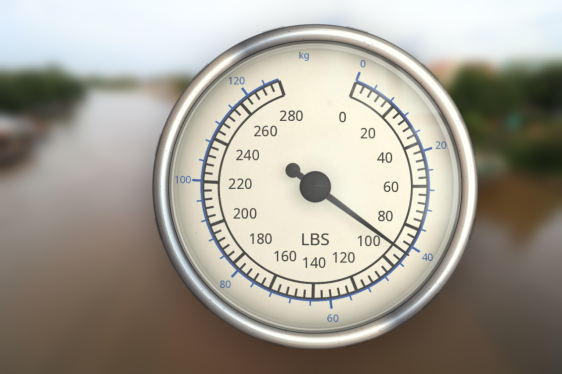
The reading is 92lb
